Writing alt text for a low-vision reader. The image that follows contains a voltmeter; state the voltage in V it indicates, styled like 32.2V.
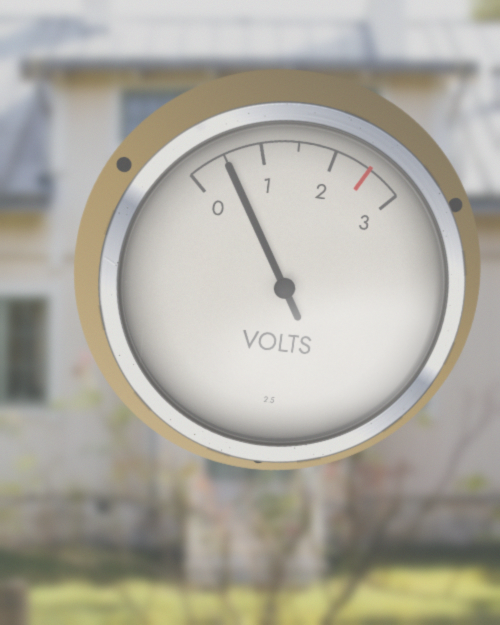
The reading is 0.5V
